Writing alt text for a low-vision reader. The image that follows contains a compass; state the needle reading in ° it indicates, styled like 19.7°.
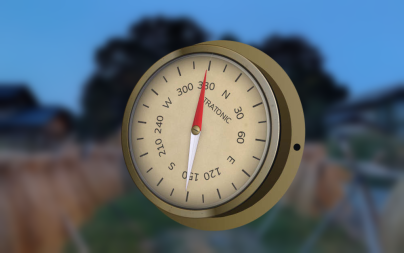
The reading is 330°
